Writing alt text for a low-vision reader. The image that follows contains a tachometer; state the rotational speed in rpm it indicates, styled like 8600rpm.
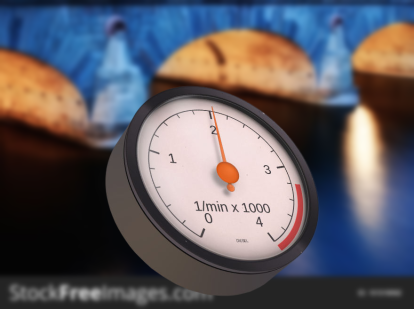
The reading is 2000rpm
